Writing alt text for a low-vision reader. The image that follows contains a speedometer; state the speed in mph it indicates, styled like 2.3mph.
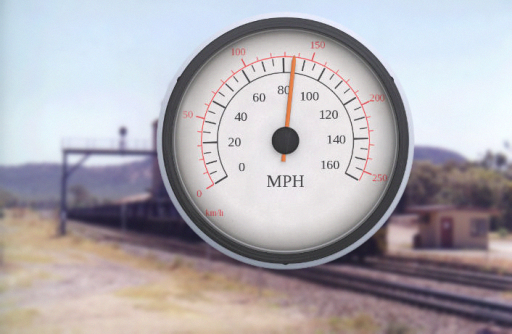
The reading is 85mph
